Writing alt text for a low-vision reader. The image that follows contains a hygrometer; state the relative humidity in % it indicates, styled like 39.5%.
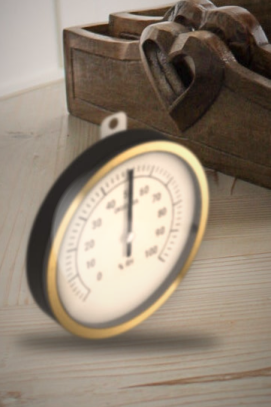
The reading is 50%
